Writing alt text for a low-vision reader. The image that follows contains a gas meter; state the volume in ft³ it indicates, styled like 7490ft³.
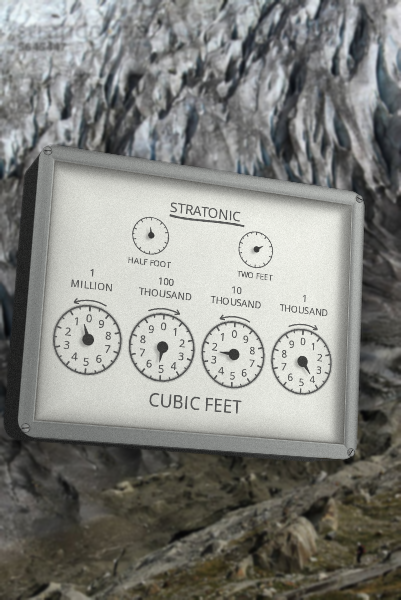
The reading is 52400ft³
